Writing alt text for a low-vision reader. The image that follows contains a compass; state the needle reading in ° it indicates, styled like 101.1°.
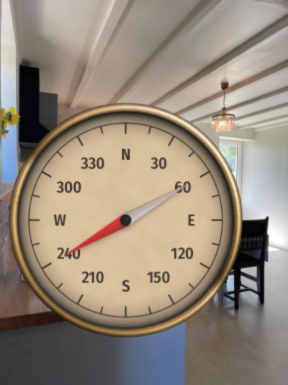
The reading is 240°
